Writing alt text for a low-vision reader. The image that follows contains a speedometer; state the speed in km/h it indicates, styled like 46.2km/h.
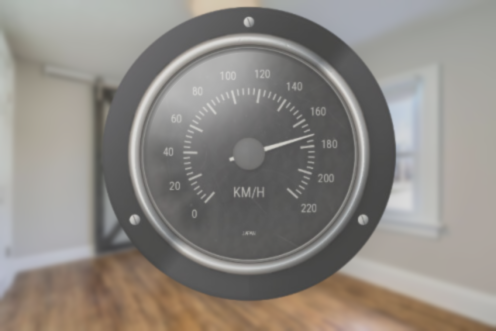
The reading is 172km/h
